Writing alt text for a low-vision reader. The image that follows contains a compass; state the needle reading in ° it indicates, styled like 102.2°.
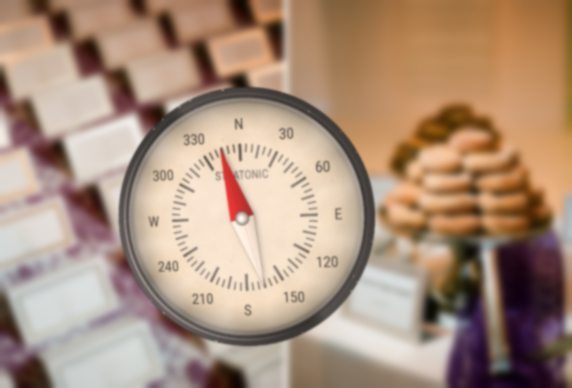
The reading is 345°
